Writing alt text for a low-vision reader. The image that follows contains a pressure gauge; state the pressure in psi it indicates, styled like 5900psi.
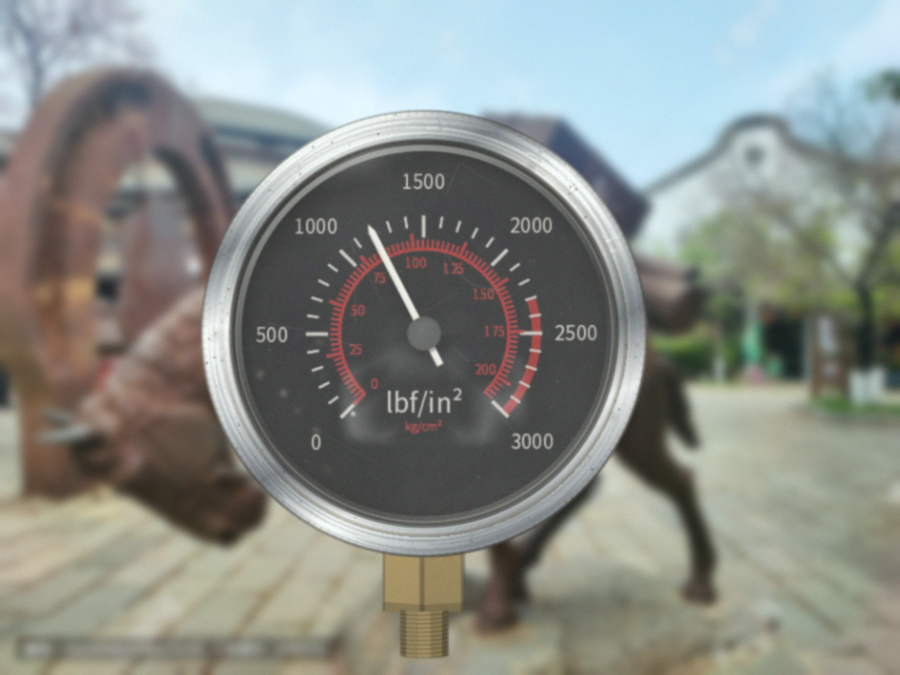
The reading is 1200psi
